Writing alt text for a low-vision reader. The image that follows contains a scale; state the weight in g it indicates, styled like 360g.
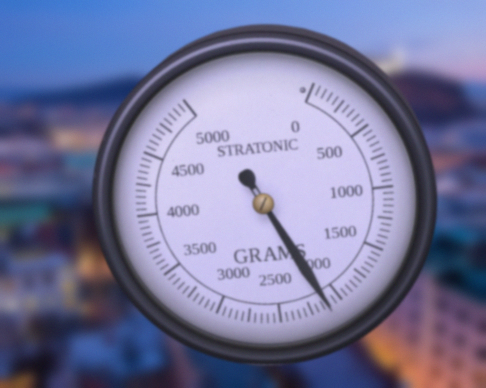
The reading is 2100g
